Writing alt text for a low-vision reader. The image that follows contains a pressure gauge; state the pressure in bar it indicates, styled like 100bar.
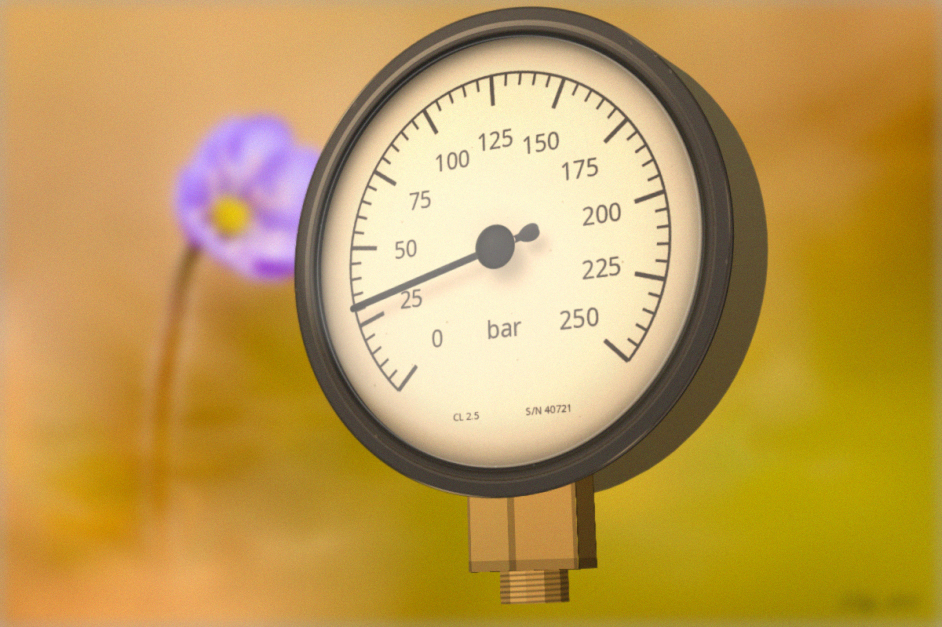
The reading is 30bar
